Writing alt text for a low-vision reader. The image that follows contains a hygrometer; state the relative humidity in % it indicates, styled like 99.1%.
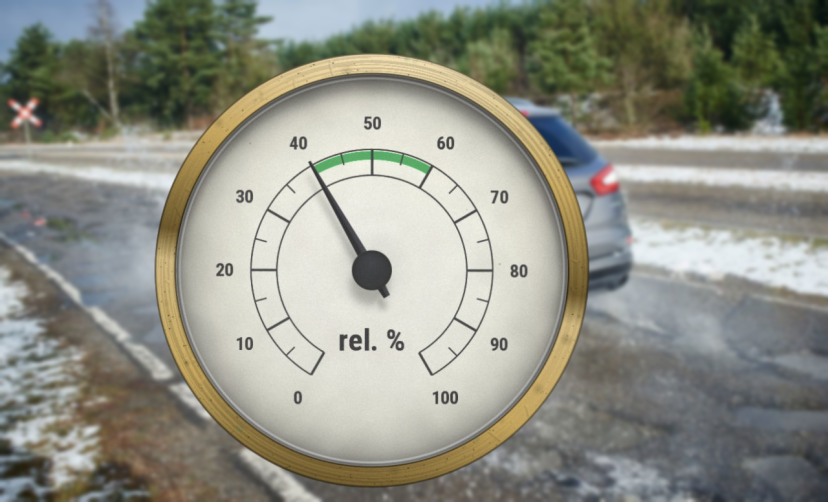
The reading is 40%
